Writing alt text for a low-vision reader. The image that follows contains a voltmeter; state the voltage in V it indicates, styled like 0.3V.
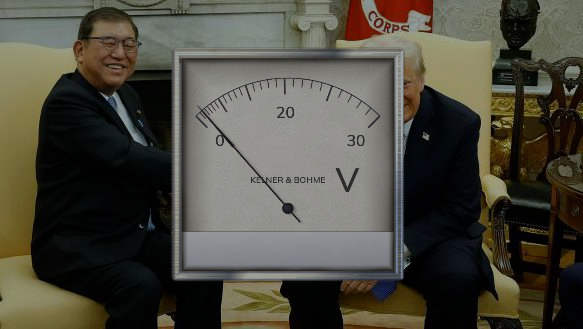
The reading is 5V
